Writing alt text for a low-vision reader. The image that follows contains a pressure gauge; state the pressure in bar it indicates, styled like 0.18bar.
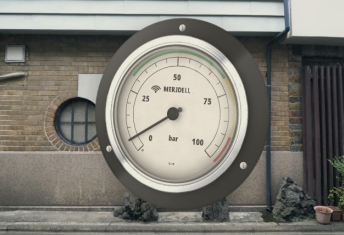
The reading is 5bar
